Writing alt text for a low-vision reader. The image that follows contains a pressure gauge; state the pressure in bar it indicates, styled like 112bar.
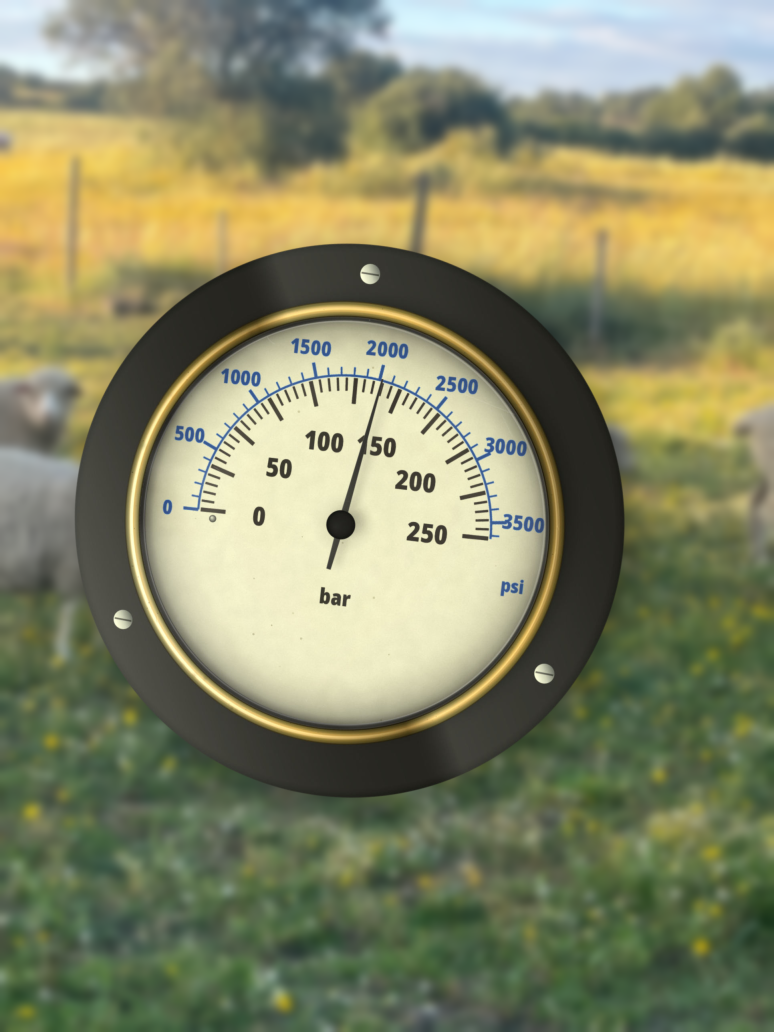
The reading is 140bar
